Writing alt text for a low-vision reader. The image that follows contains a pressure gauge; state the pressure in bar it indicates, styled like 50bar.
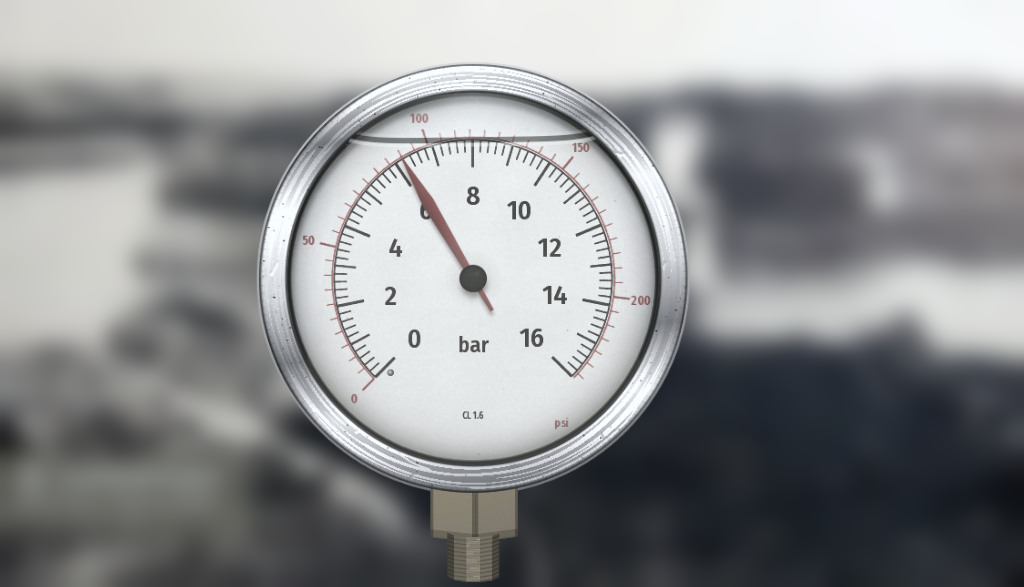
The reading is 6.2bar
